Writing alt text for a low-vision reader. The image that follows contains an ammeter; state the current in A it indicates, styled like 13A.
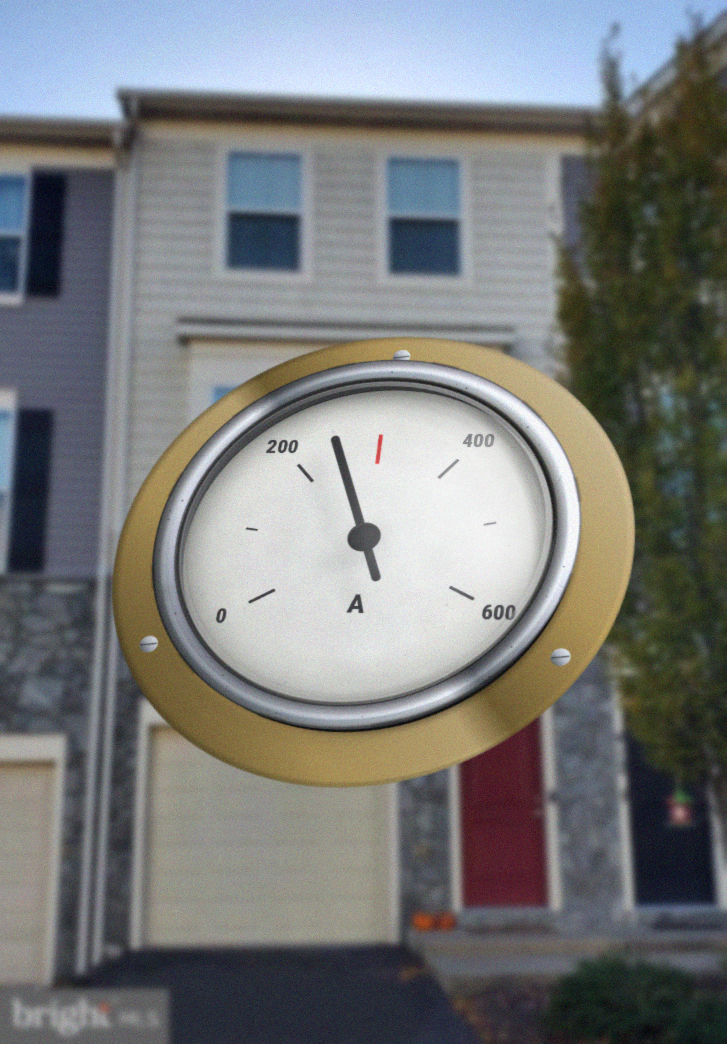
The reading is 250A
